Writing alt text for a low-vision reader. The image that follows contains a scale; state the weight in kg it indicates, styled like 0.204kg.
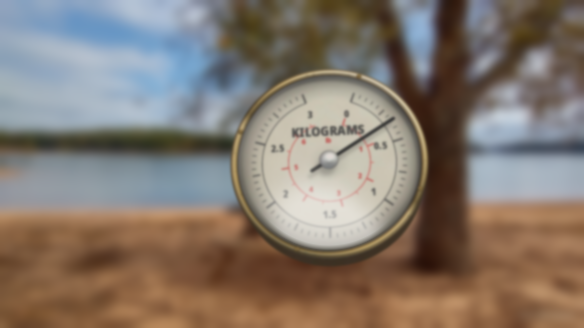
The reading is 0.35kg
